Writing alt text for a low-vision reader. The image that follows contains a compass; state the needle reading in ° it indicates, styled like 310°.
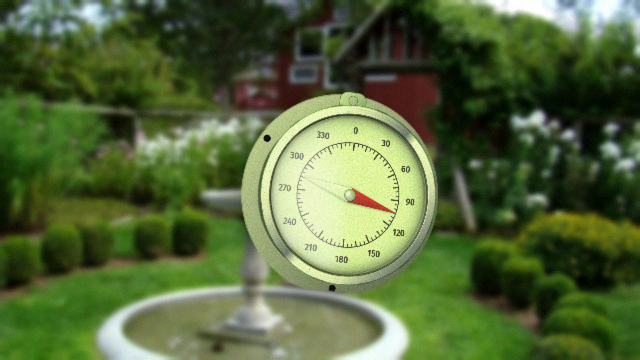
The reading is 105°
